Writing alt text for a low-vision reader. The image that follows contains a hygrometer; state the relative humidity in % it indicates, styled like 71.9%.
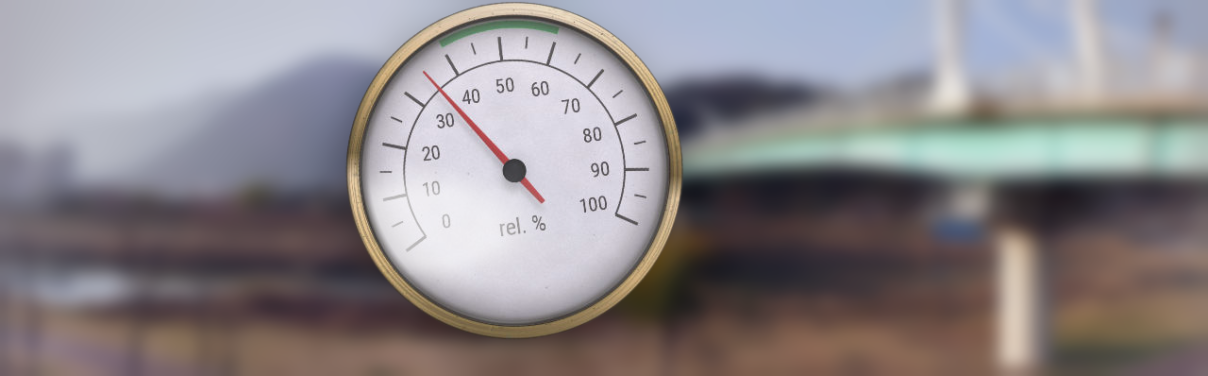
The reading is 35%
